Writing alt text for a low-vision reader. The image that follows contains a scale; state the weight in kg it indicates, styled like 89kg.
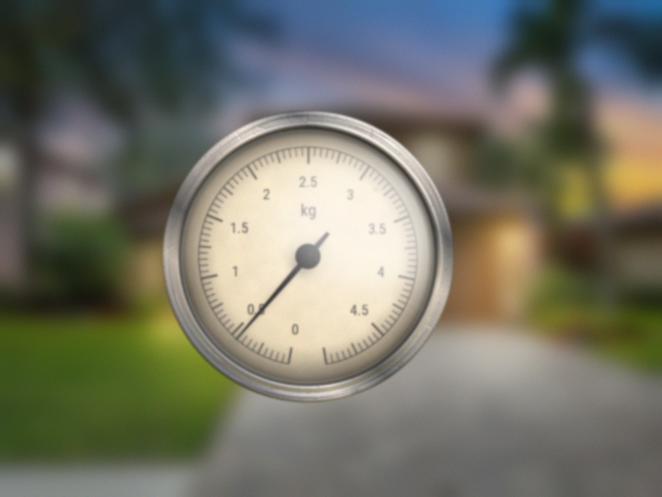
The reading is 0.45kg
